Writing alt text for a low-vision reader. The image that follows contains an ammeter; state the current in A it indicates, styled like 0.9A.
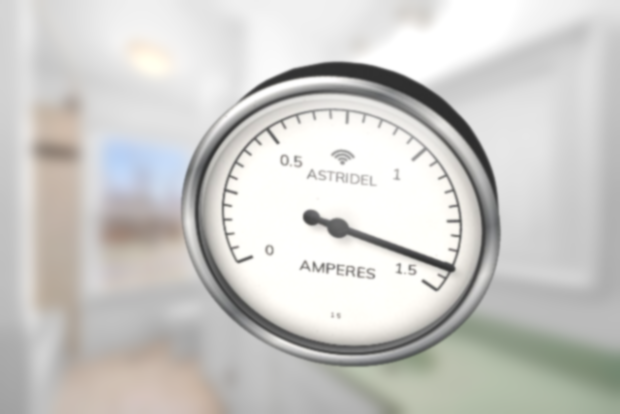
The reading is 1.4A
